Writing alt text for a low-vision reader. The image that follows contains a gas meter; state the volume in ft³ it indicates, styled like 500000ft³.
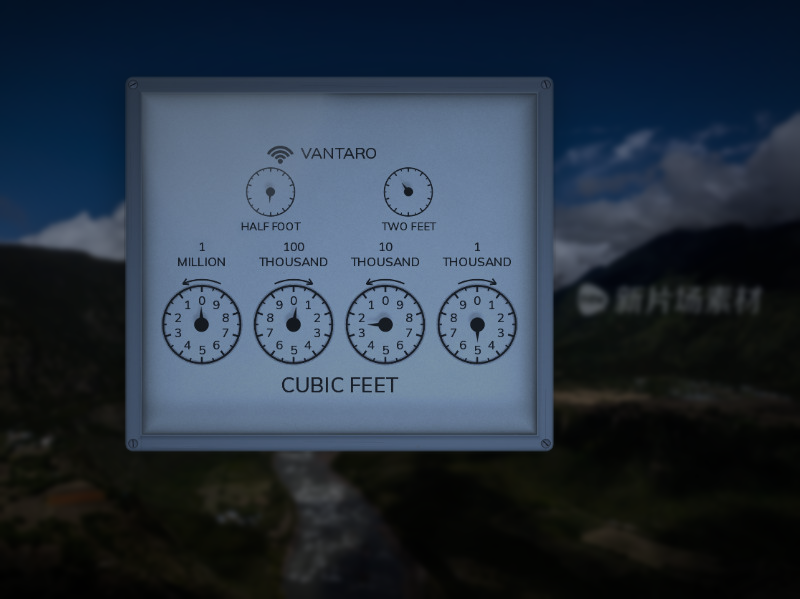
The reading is 2500ft³
